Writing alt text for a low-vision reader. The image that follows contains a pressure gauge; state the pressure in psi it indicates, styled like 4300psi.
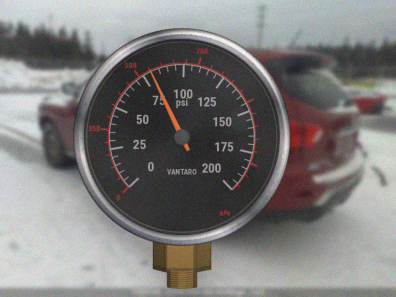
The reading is 80psi
